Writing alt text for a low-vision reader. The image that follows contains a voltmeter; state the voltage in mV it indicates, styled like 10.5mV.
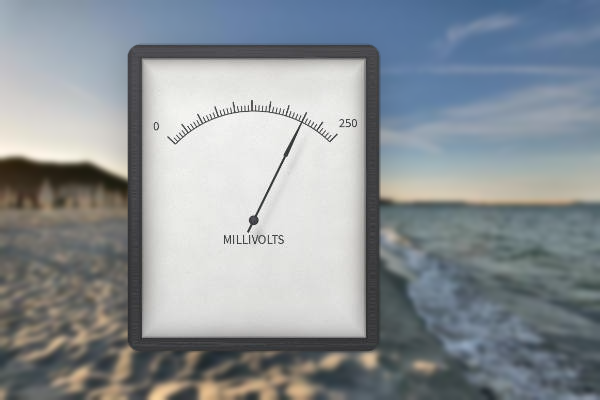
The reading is 200mV
